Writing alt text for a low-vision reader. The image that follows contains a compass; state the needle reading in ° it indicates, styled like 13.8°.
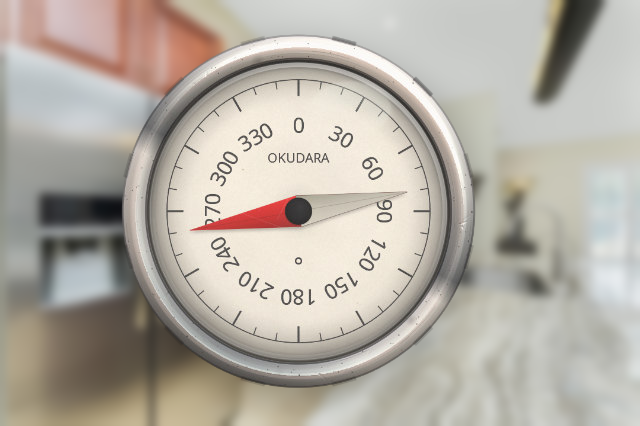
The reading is 260°
